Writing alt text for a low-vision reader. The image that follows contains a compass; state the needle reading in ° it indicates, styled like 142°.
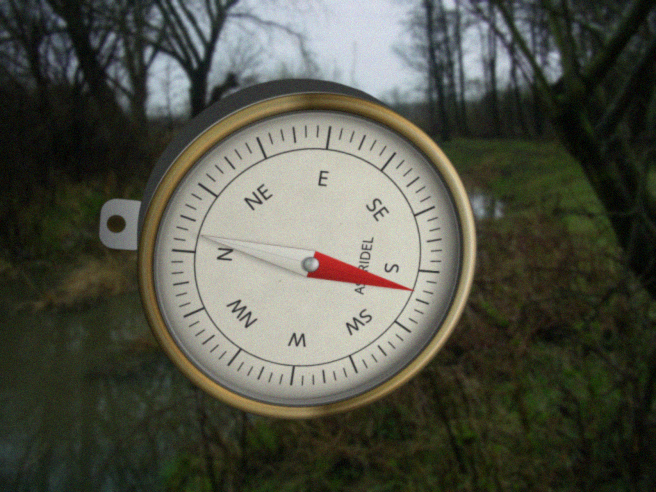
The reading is 190°
